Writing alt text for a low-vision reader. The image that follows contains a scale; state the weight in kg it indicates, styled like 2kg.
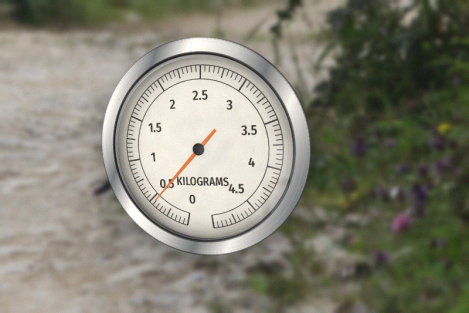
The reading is 0.45kg
